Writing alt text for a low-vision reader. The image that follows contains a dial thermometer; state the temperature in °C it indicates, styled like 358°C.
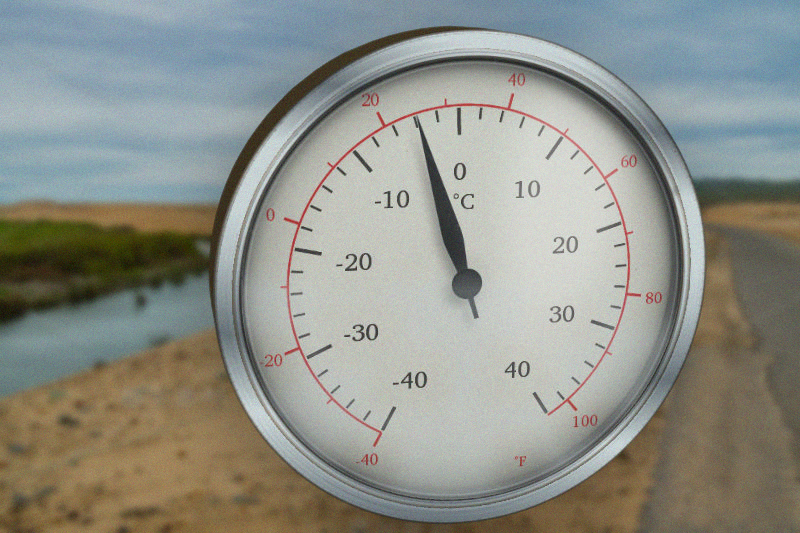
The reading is -4°C
